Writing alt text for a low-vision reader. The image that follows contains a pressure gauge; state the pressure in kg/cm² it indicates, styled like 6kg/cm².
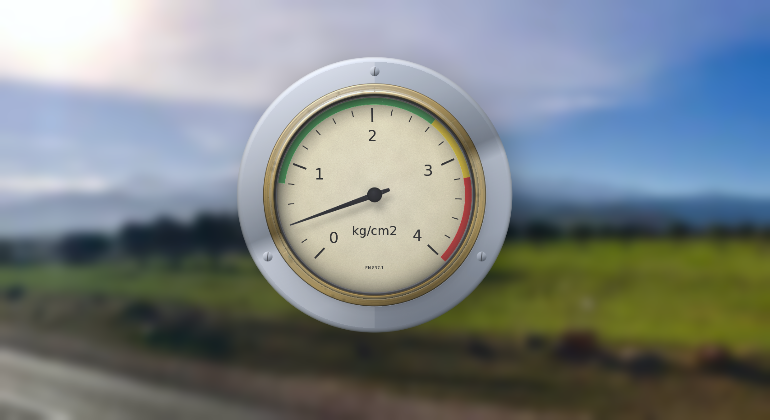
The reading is 0.4kg/cm²
